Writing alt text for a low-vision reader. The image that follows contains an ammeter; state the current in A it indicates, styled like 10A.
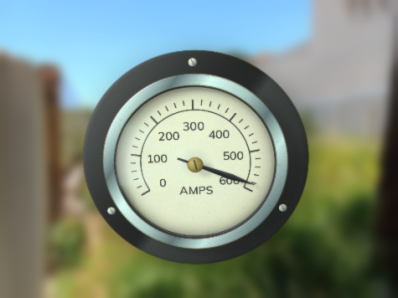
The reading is 580A
